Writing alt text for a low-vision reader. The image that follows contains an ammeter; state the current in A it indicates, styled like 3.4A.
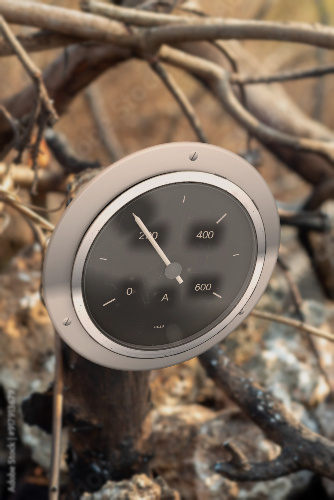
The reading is 200A
